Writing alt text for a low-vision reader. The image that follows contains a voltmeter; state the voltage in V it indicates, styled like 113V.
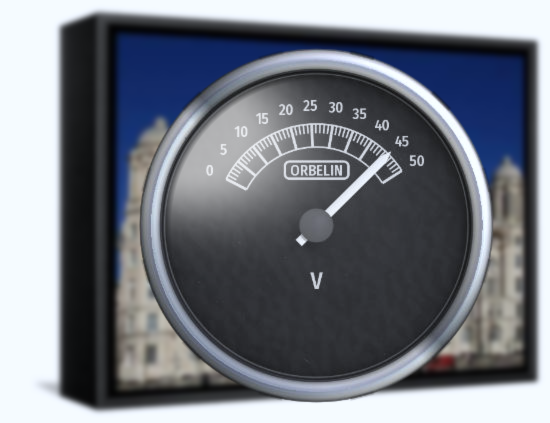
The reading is 45V
